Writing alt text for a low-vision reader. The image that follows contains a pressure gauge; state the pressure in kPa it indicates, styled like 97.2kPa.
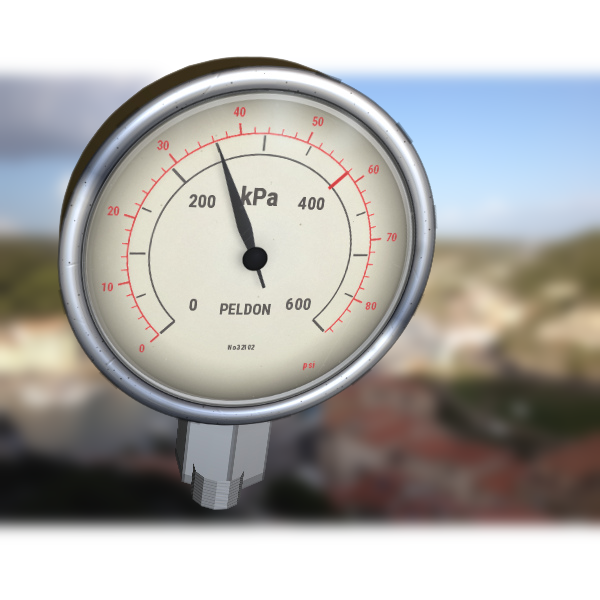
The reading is 250kPa
